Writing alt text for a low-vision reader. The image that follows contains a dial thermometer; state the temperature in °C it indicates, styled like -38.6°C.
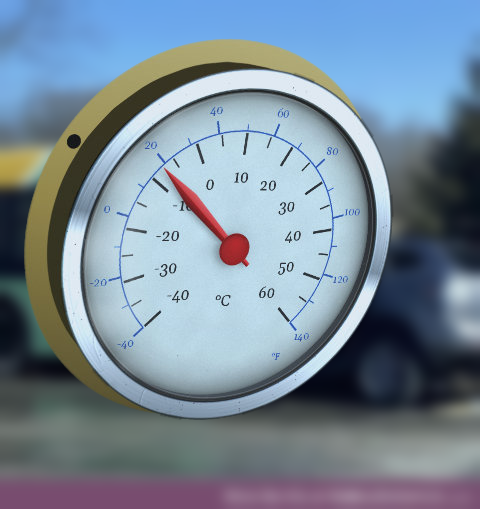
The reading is -7.5°C
